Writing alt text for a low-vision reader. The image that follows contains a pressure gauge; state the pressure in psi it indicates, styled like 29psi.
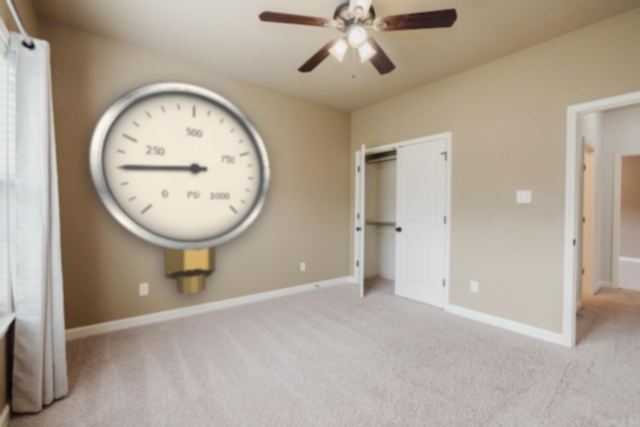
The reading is 150psi
